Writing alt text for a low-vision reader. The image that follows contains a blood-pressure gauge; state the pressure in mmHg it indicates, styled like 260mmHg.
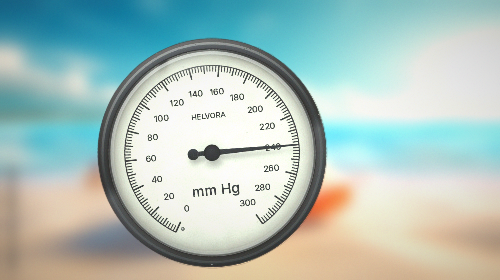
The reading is 240mmHg
